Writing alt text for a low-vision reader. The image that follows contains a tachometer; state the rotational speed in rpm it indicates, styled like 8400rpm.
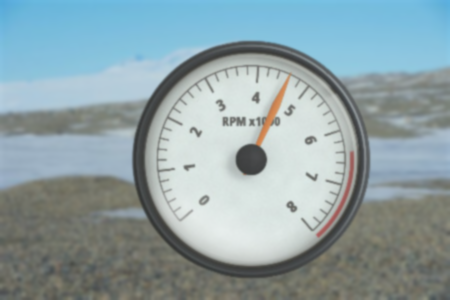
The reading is 4600rpm
